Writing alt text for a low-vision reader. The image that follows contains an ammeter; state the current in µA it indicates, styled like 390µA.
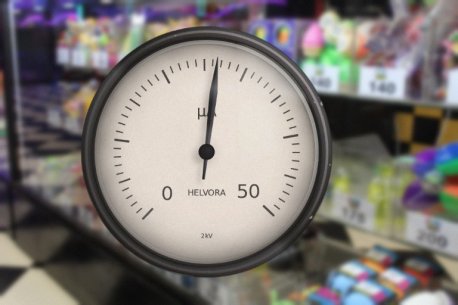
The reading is 26.5µA
